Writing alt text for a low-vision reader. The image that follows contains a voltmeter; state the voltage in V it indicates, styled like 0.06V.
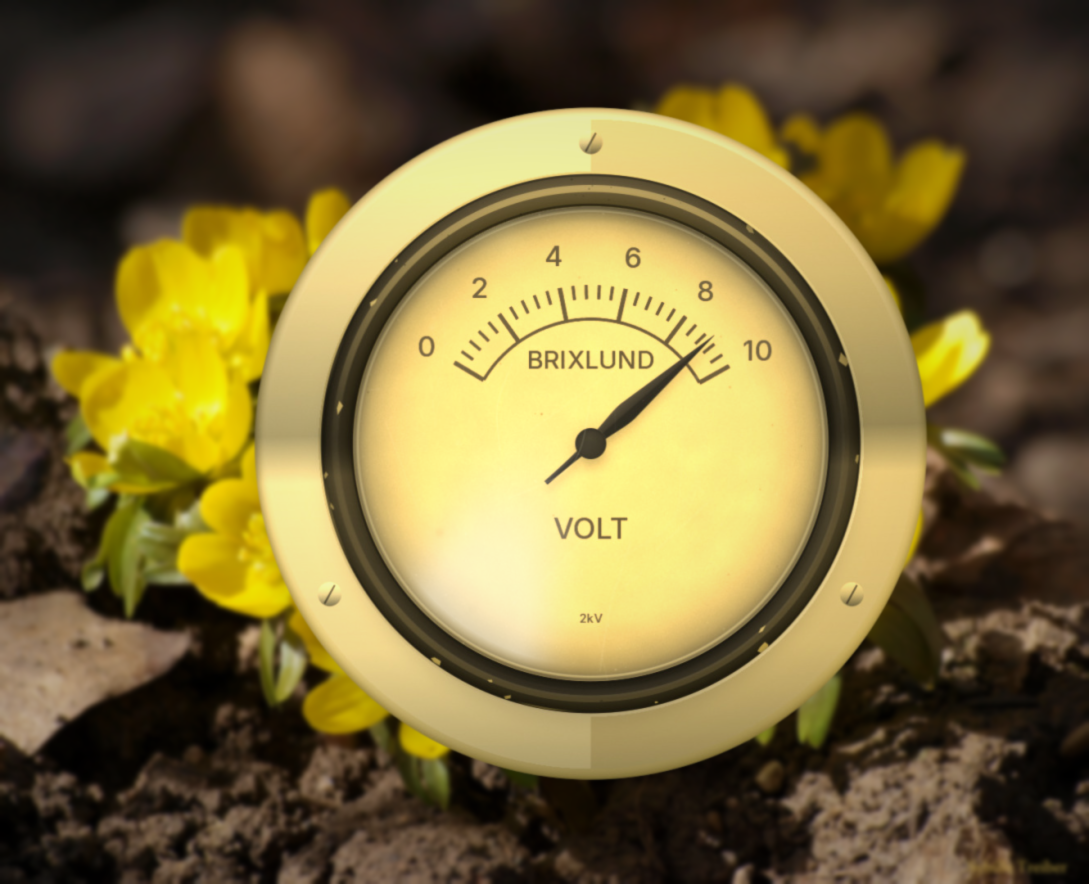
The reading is 9V
